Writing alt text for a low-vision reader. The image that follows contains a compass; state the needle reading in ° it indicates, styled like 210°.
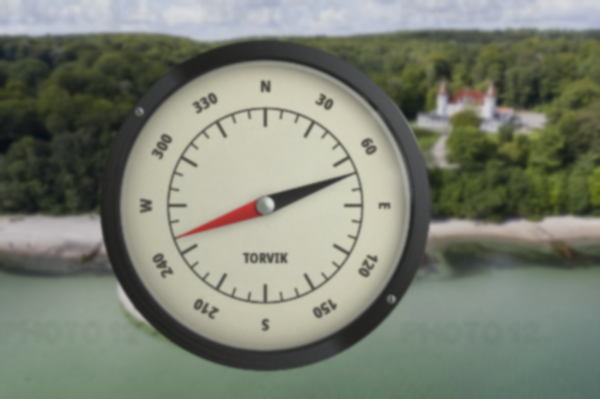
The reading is 250°
